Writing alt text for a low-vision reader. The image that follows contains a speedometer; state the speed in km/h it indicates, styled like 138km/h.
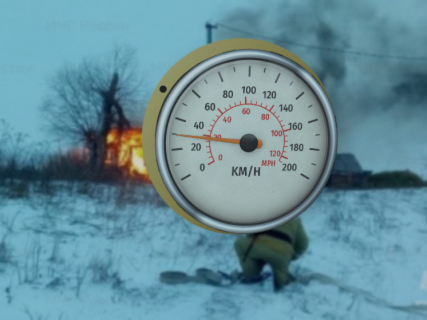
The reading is 30km/h
